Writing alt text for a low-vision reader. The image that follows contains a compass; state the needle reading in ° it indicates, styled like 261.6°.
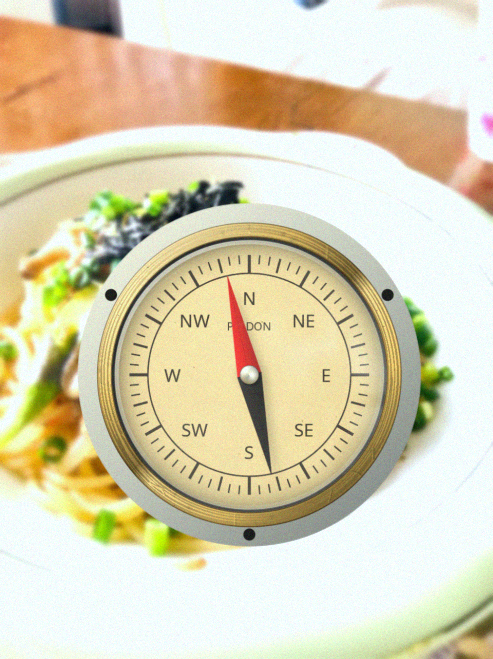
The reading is 347.5°
